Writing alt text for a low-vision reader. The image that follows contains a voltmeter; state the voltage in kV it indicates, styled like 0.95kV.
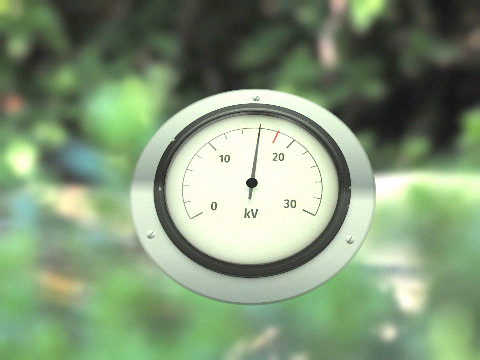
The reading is 16kV
